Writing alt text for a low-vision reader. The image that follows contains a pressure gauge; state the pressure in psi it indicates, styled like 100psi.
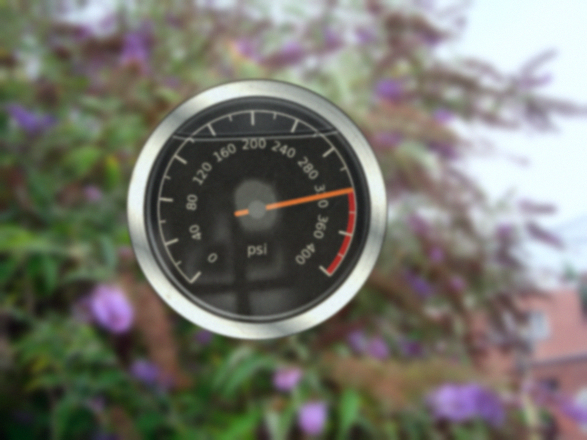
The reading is 320psi
